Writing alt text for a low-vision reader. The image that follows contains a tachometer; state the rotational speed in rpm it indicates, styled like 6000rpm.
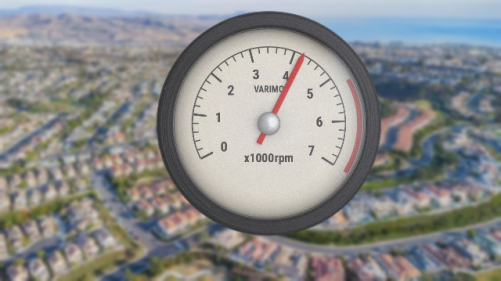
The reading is 4200rpm
